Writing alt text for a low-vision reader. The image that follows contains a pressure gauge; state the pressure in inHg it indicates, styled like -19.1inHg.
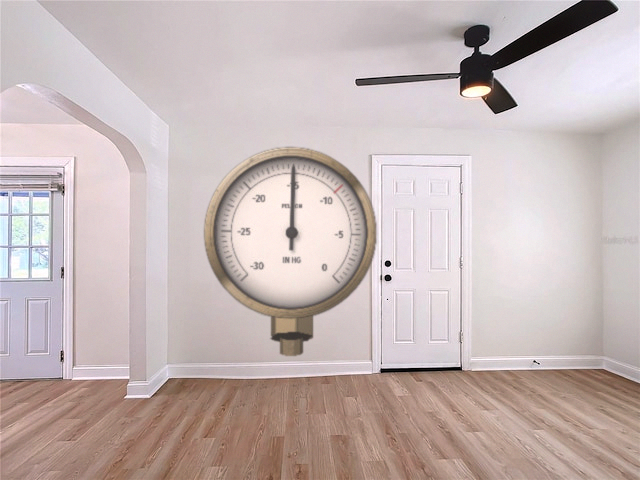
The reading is -15inHg
